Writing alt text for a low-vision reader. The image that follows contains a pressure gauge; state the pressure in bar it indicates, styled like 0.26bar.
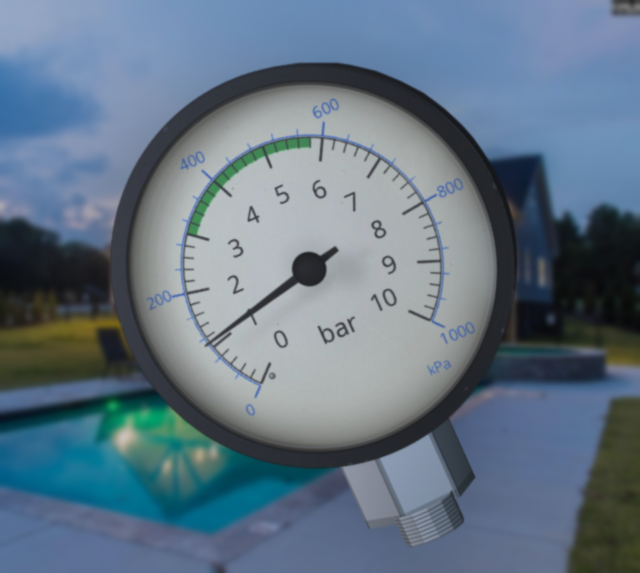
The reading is 1.1bar
